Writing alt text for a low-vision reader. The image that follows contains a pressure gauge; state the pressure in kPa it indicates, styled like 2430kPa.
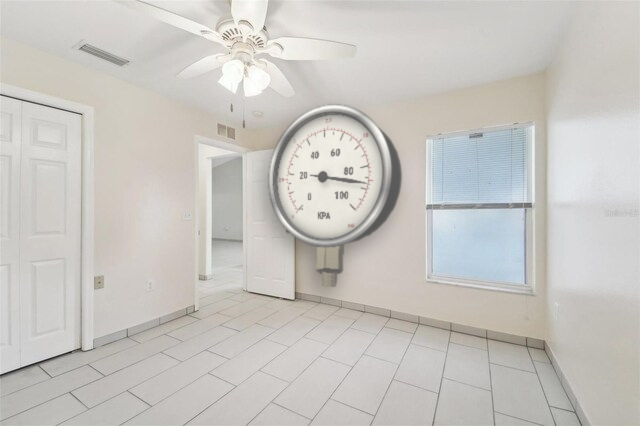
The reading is 87.5kPa
